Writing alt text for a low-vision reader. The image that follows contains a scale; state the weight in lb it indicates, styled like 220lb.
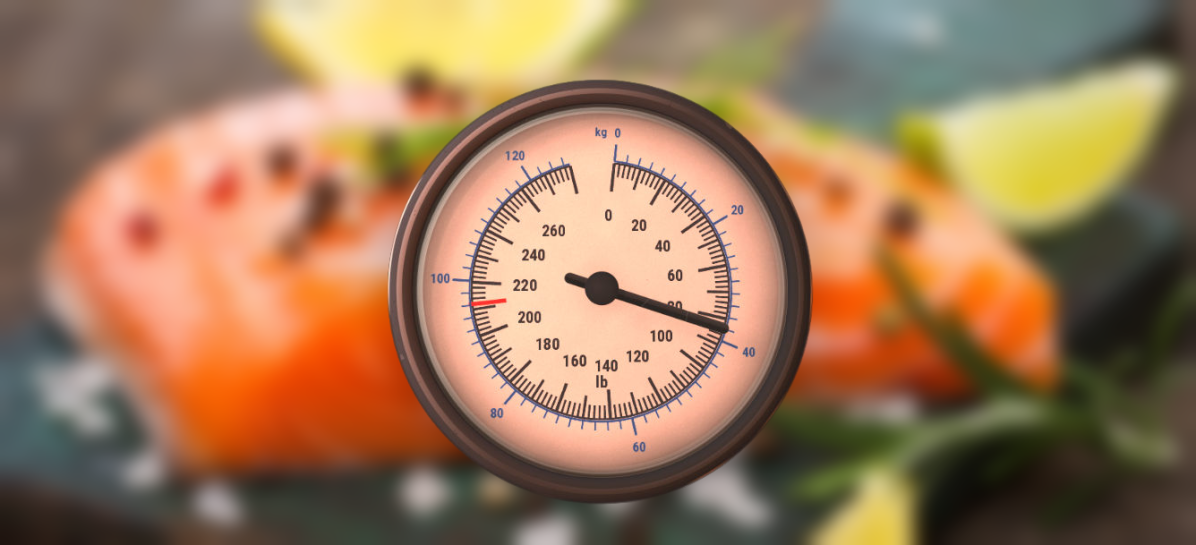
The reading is 84lb
